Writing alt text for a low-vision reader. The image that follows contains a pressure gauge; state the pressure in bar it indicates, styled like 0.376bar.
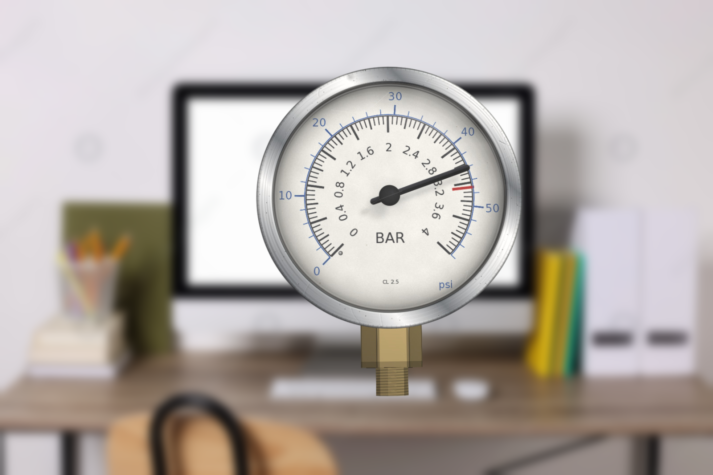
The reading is 3.05bar
